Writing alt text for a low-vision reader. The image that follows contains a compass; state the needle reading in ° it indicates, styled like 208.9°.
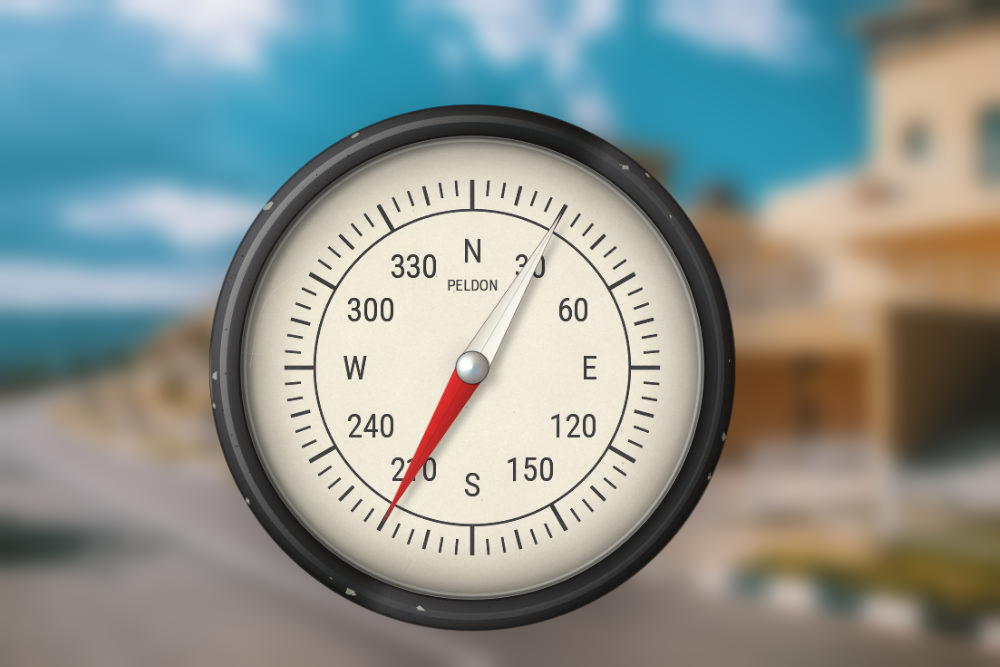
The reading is 210°
